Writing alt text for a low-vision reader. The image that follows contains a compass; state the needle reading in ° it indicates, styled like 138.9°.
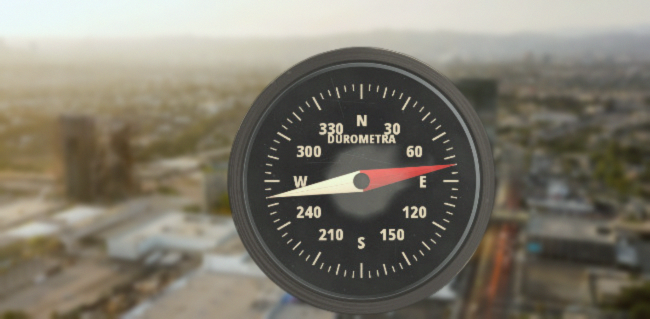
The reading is 80°
